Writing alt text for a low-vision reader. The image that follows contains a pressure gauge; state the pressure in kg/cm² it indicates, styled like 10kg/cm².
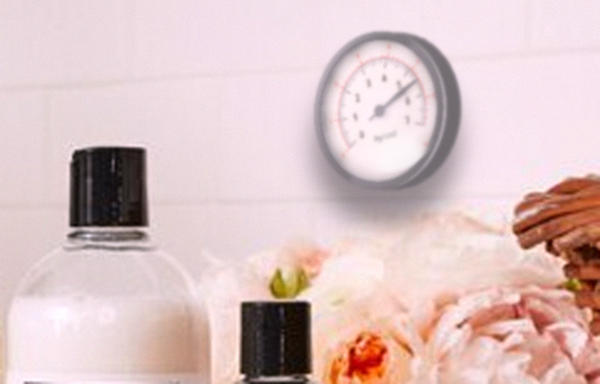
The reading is 5.5kg/cm²
